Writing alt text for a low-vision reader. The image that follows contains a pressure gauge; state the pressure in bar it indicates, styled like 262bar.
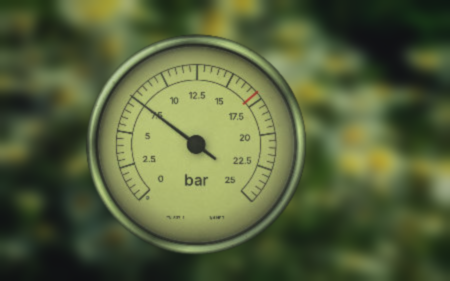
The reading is 7.5bar
